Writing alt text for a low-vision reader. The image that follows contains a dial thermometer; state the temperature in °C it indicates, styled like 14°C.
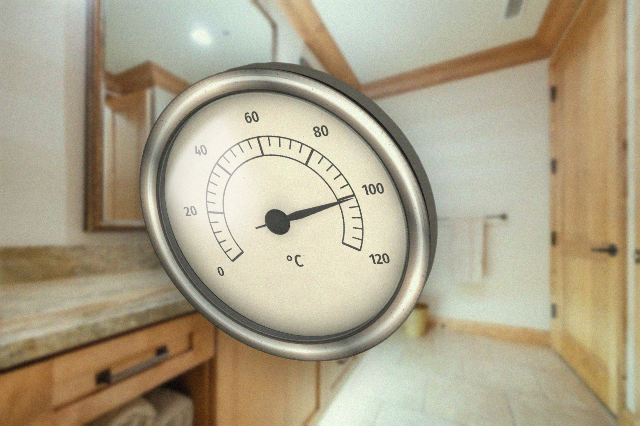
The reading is 100°C
